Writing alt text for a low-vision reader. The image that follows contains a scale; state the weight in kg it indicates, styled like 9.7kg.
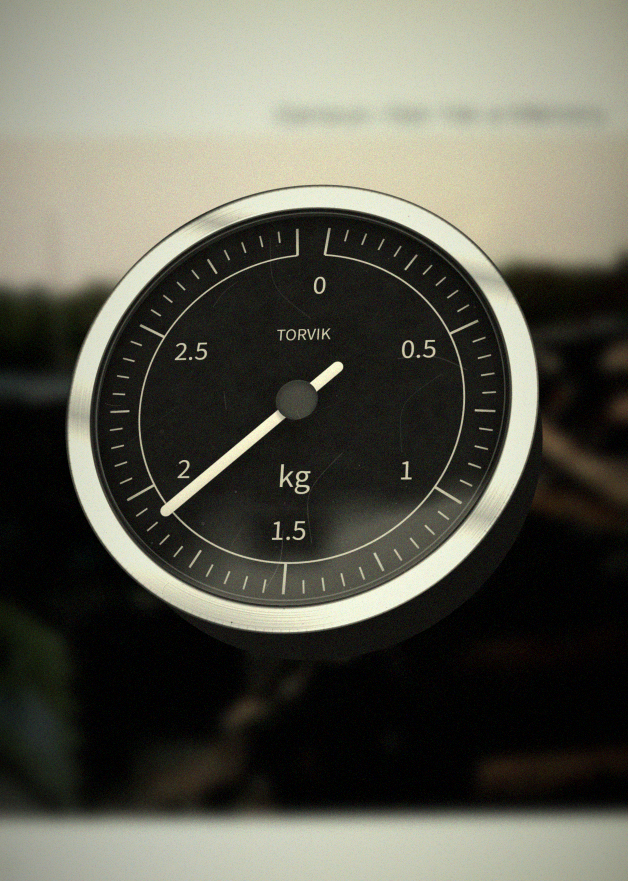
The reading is 1.9kg
